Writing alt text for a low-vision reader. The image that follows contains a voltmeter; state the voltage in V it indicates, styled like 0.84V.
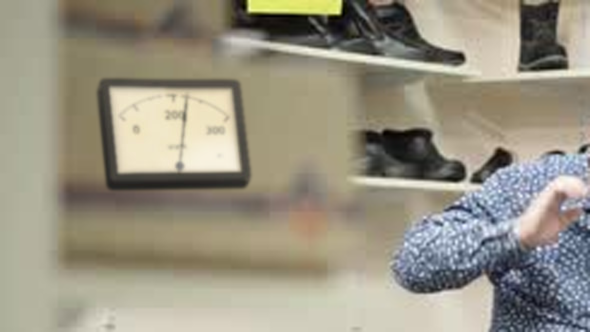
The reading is 225V
